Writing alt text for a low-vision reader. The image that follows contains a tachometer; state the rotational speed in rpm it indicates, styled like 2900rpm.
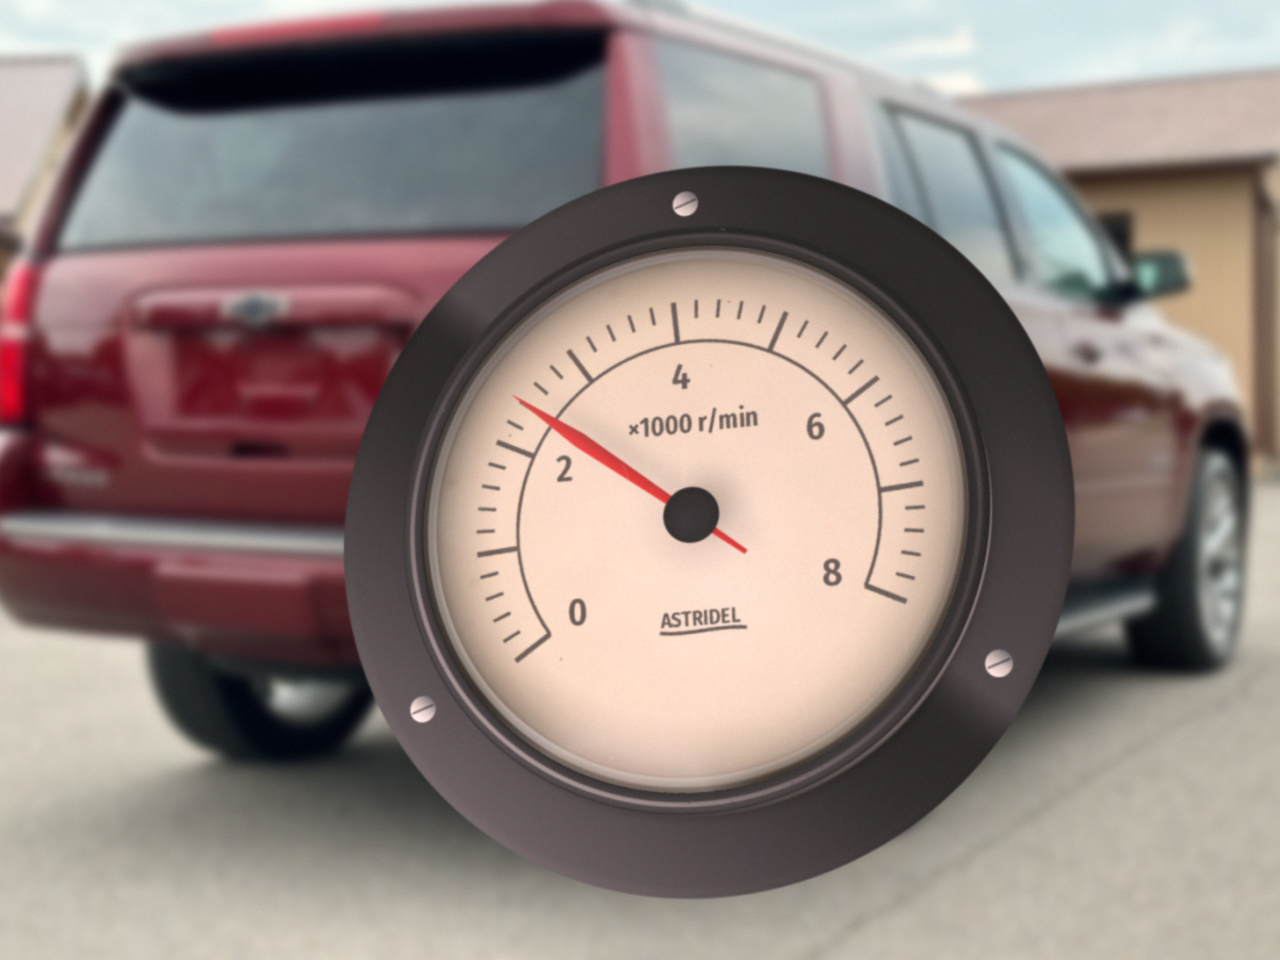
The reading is 2400rpm
